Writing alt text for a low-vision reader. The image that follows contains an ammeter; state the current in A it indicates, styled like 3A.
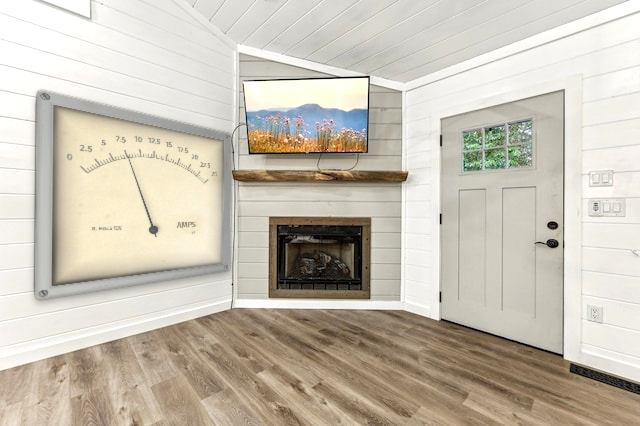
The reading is 7.5A
